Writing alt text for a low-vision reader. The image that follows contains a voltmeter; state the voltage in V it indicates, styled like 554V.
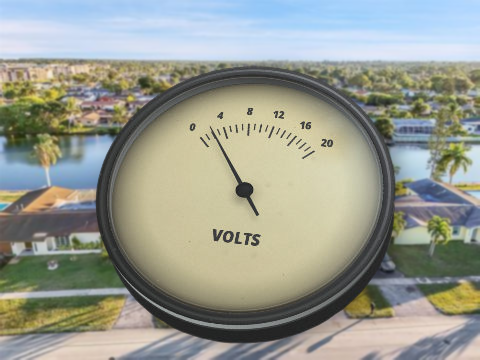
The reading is 2V
